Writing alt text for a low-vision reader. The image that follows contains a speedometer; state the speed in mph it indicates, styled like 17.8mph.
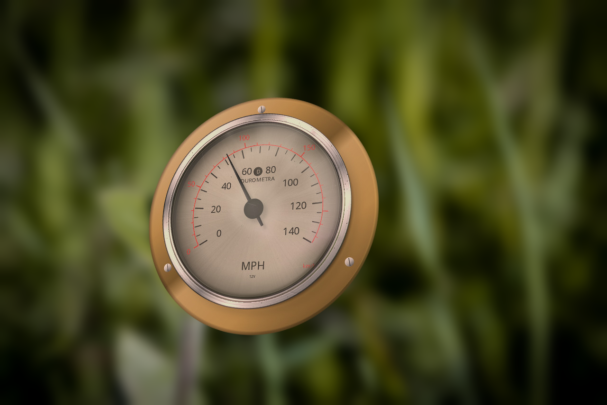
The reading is 52.5mph
